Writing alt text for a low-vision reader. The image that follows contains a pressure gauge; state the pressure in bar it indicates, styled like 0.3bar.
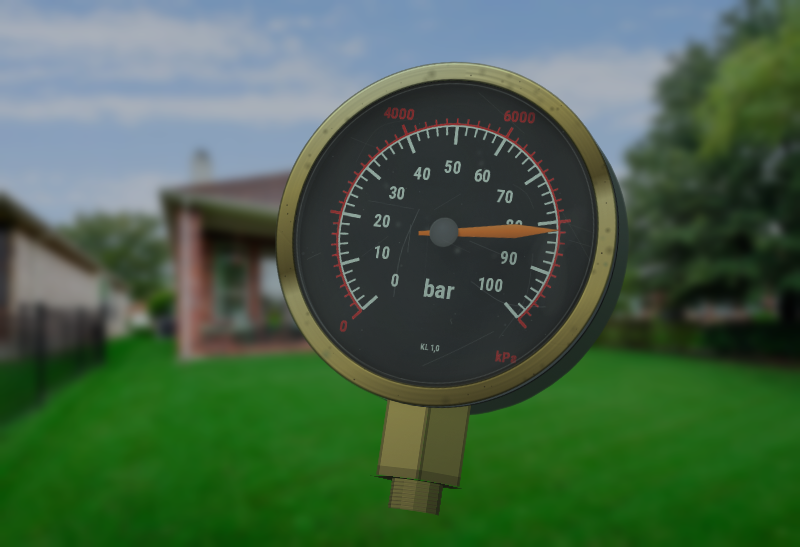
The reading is 82bar
